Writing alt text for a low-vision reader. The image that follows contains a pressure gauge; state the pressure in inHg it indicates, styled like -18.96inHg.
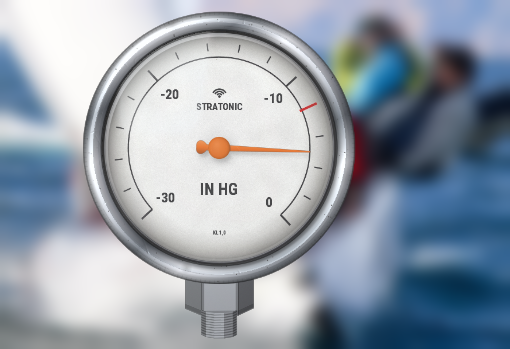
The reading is -5inHg
